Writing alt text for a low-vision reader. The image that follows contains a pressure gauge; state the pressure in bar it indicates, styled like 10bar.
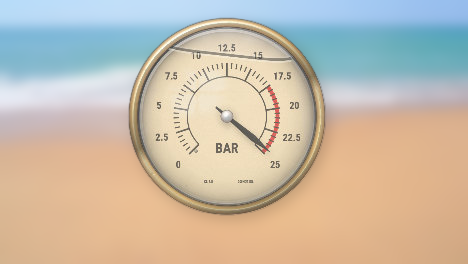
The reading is 24.5bar
